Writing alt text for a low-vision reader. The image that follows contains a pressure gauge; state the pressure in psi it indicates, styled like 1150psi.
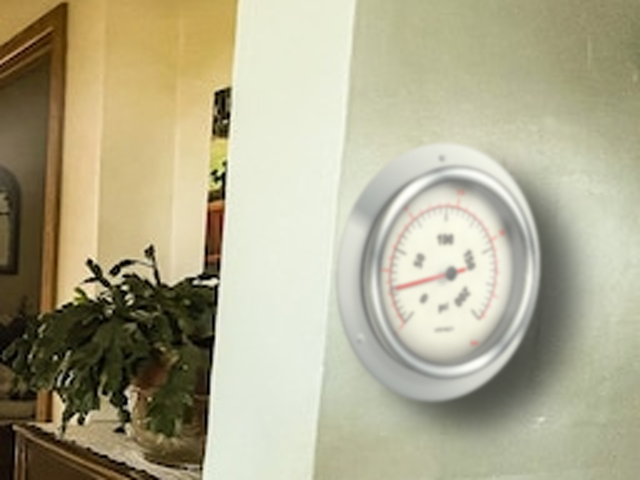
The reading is 25psi
